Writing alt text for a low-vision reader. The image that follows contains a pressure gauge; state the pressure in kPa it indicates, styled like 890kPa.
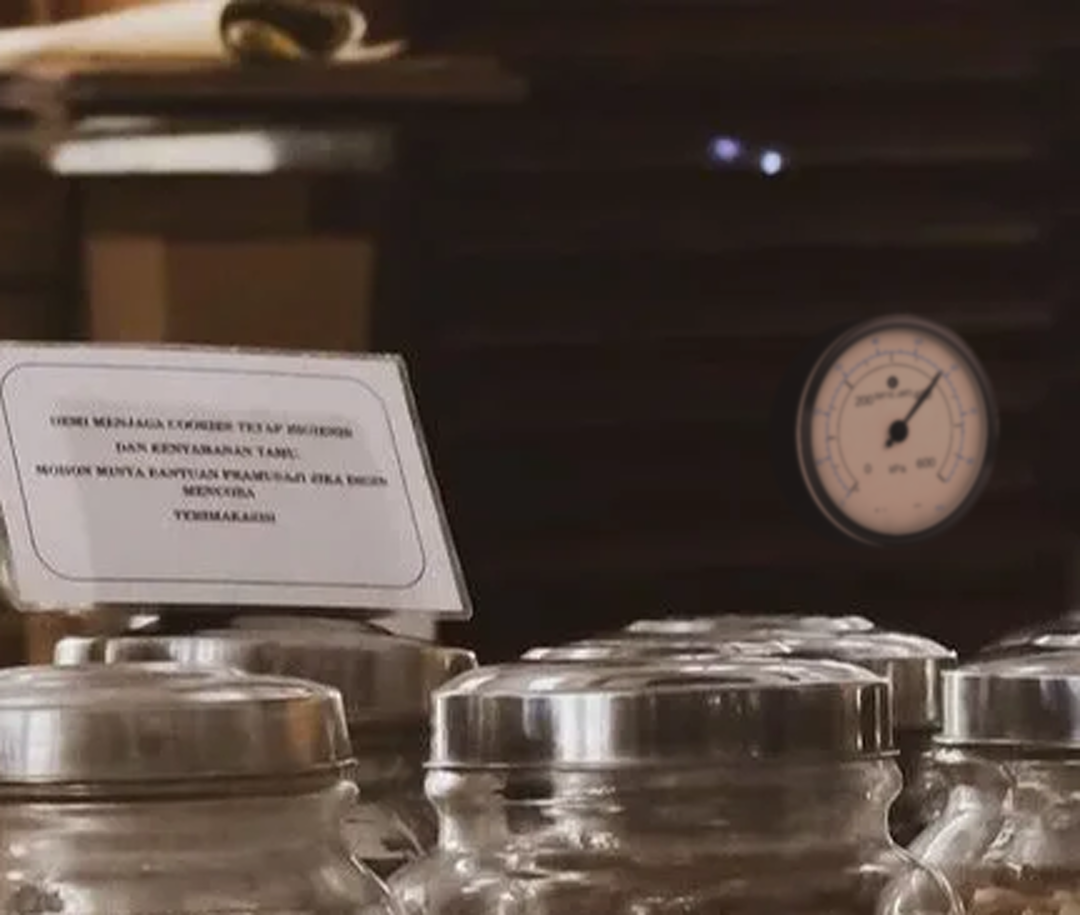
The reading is 400kPa
